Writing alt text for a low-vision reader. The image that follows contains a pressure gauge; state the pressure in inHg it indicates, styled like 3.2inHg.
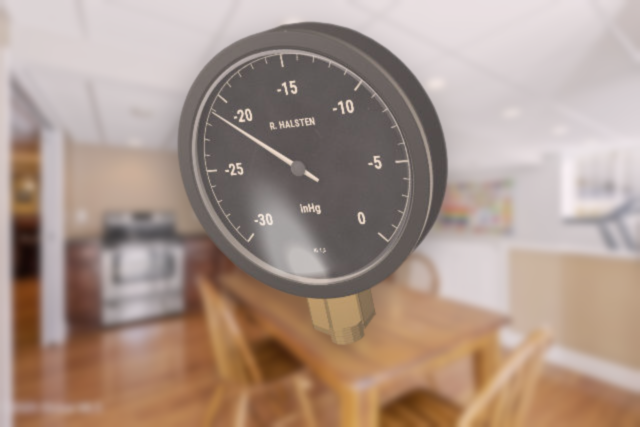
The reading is -21inHg
